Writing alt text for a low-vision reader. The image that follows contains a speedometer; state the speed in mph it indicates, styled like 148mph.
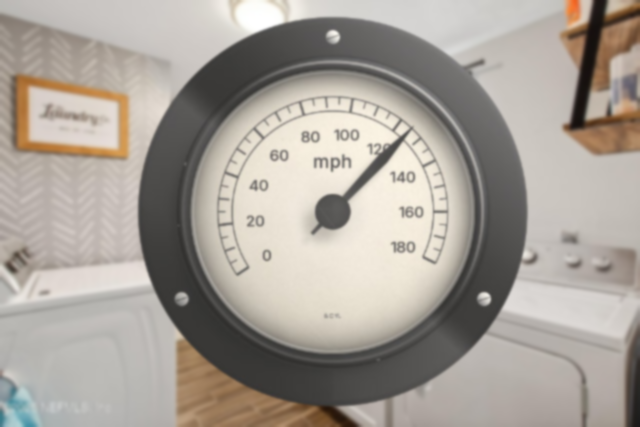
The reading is 125mph
